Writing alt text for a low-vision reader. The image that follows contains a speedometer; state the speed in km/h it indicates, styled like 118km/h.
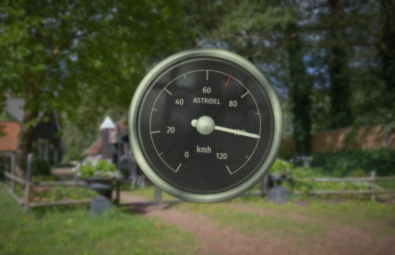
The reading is 100km/h
